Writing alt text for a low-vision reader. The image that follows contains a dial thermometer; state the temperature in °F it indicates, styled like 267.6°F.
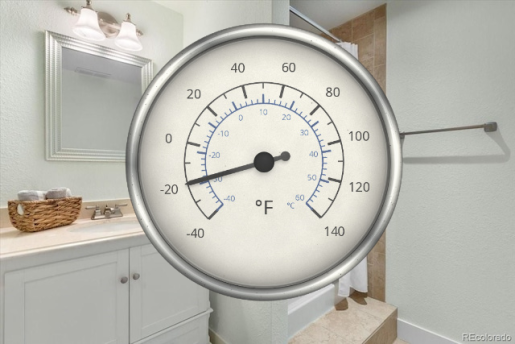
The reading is -20°F
